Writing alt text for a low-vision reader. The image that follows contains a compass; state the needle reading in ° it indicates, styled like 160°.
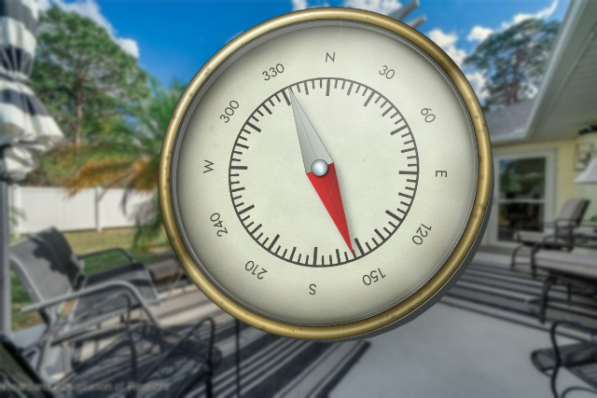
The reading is 155°
